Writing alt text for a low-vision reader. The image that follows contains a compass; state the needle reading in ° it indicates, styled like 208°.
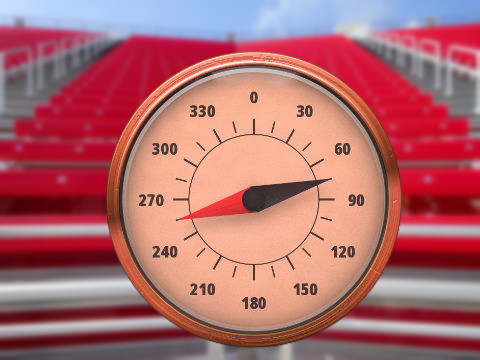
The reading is 255°
